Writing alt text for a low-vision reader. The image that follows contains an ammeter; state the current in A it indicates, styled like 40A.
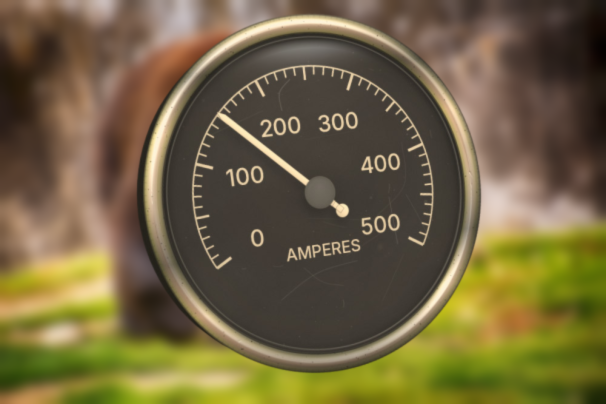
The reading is 150A
